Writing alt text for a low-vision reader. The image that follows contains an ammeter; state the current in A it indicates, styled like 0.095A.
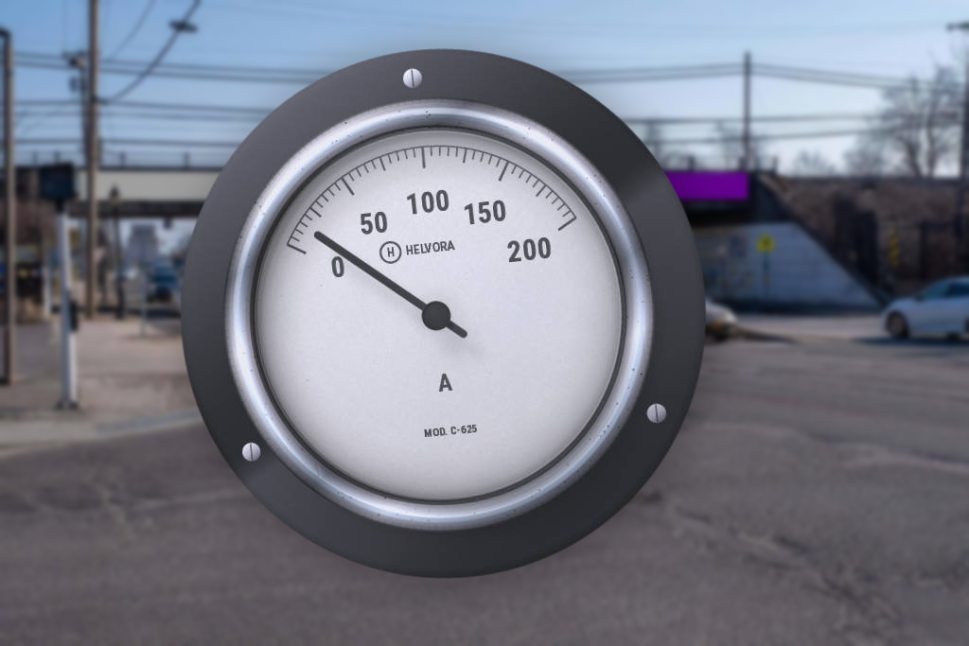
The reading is 15A
